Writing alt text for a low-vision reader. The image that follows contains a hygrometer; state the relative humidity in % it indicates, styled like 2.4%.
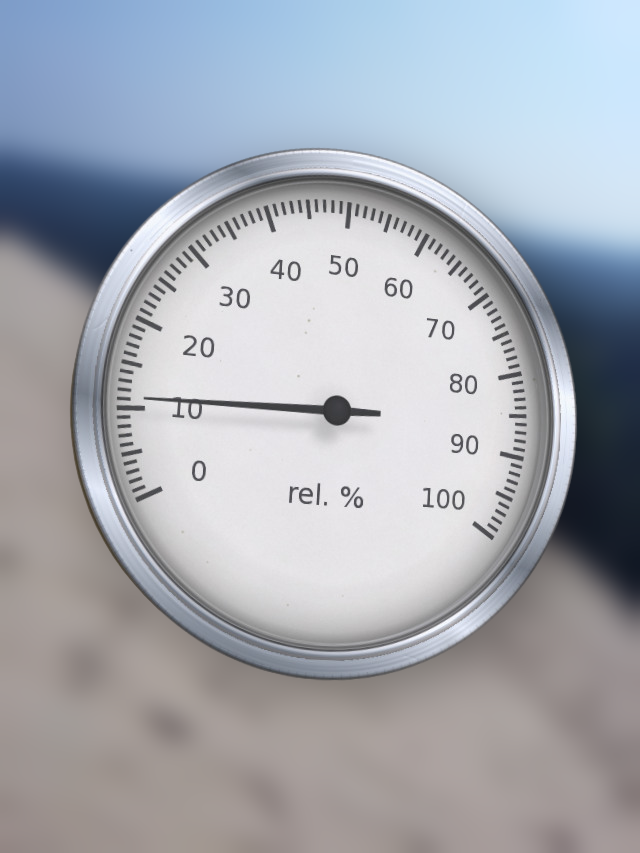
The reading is 11%
